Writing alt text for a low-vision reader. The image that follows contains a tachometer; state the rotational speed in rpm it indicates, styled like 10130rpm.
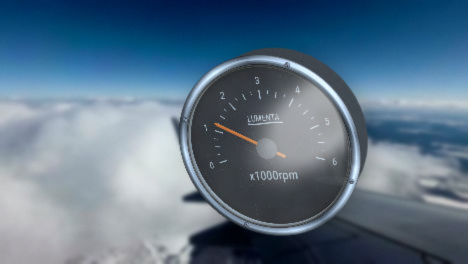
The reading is 1250rpm
